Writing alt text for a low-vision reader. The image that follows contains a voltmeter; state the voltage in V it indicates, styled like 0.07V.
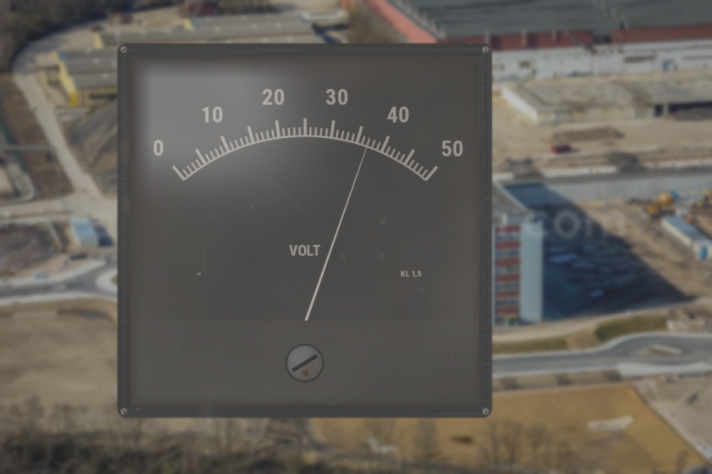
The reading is 37V
